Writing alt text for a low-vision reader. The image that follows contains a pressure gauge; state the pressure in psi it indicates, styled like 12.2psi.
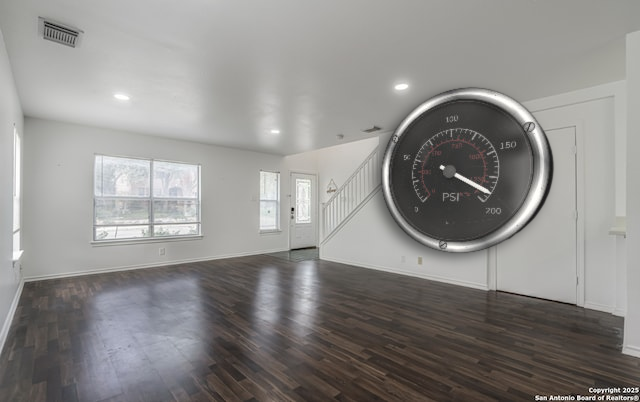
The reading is 190psi
